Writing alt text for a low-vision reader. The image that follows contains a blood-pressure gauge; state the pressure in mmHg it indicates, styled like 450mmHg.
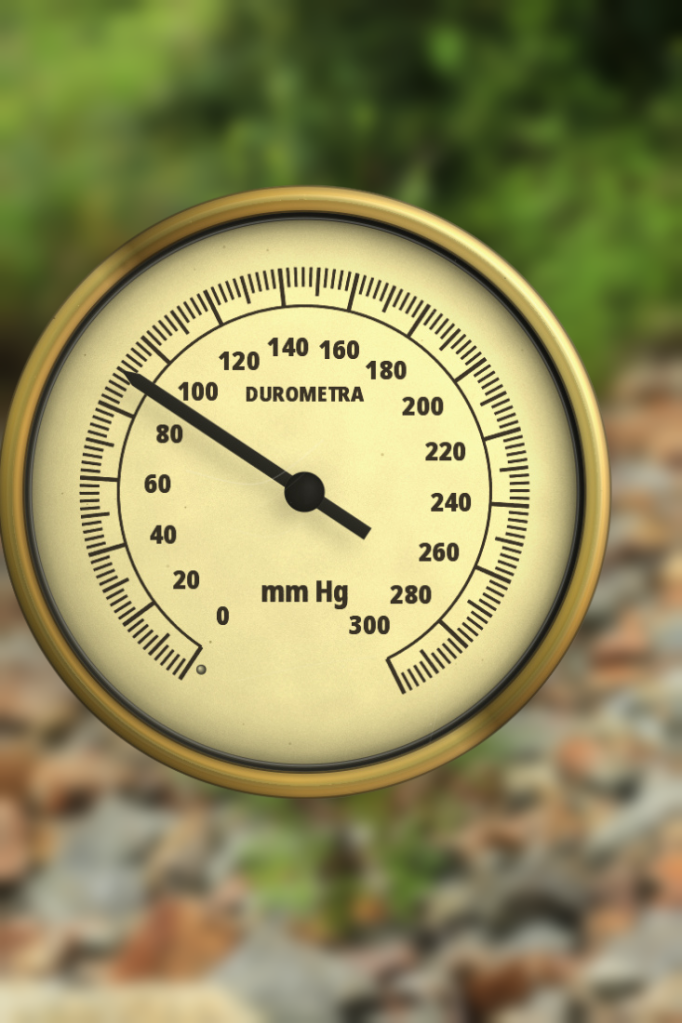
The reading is 90mmHg
